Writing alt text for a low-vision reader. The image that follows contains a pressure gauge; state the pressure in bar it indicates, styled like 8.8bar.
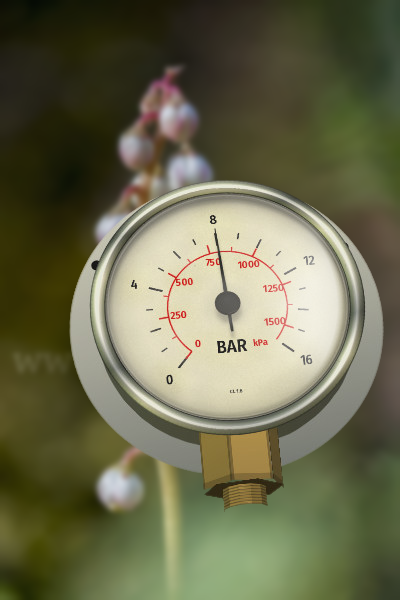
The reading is 8bar
